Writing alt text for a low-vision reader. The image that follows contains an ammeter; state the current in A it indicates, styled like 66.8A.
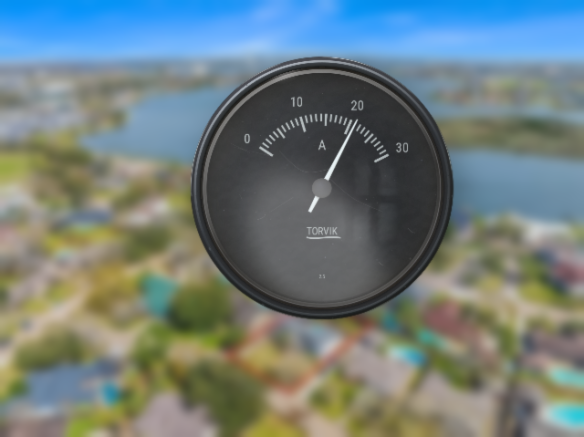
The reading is 21A
